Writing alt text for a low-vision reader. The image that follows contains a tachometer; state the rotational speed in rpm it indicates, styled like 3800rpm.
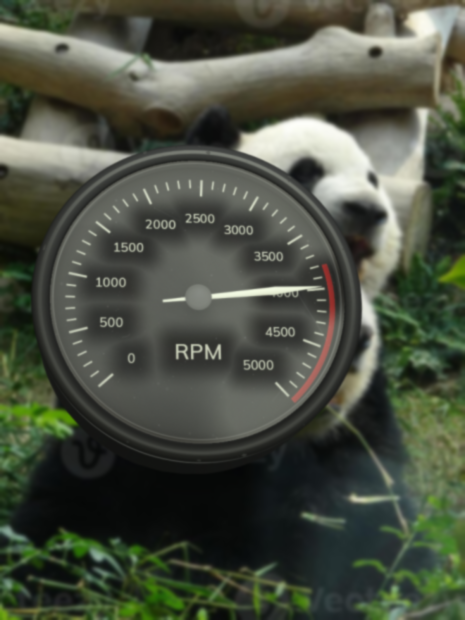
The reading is 4000rpm
